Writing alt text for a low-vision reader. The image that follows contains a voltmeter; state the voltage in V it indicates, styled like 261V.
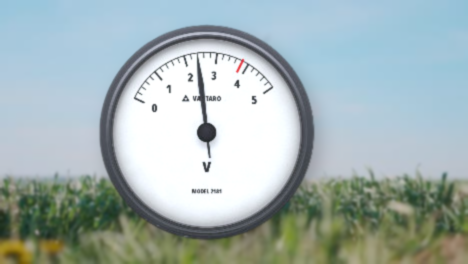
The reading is 2.4V
